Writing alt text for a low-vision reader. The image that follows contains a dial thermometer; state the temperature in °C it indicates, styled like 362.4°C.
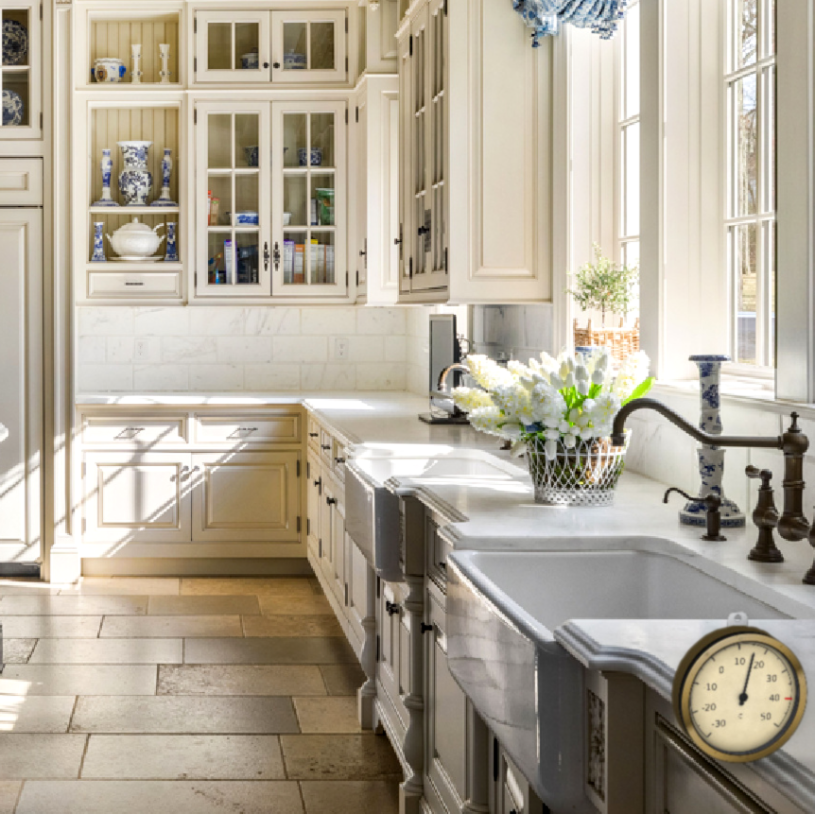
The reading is 15°C
